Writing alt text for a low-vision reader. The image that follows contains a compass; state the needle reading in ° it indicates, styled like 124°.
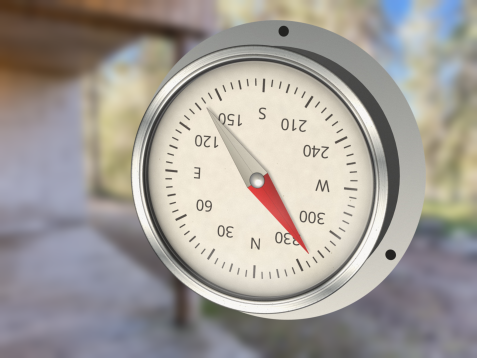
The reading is 320°
